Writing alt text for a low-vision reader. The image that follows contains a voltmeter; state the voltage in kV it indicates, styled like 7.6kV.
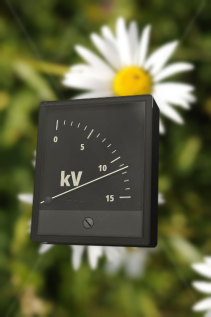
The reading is 11.5kV
